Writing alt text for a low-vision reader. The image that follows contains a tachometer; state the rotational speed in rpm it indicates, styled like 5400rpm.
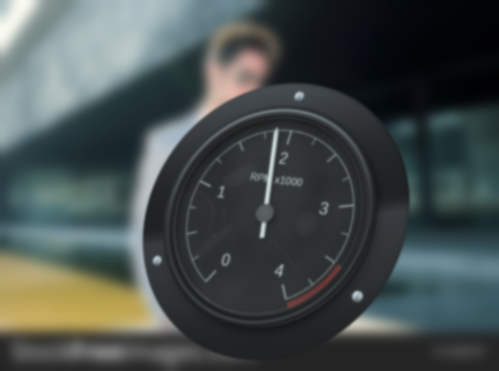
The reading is 1875rpm
